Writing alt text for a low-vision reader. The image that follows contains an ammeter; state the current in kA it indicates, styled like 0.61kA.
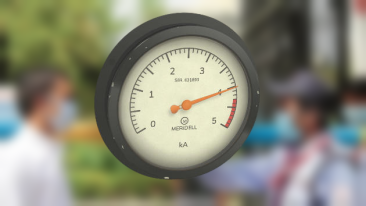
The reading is 4kA
